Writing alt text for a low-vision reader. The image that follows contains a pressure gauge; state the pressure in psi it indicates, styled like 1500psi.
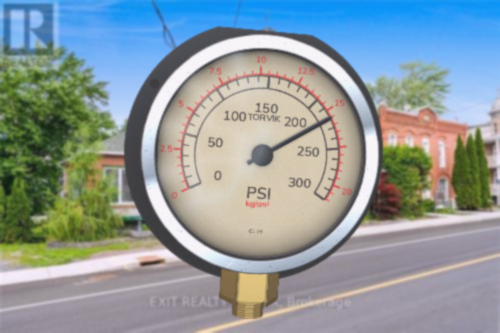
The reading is 220psi
